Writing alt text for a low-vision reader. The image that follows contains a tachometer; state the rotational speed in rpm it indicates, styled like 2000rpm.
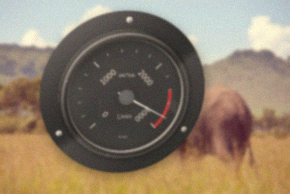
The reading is 2800rpm
